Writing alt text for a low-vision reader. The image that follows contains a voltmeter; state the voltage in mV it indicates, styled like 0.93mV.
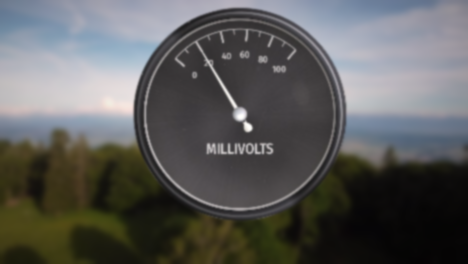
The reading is 20mV
